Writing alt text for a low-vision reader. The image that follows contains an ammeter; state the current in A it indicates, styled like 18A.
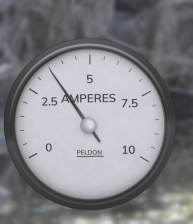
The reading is 3.5A
